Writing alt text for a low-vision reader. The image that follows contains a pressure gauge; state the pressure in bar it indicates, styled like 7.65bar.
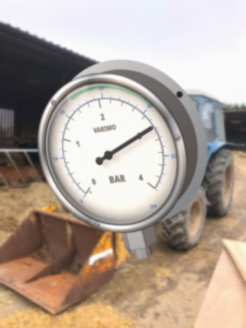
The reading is 3bar
